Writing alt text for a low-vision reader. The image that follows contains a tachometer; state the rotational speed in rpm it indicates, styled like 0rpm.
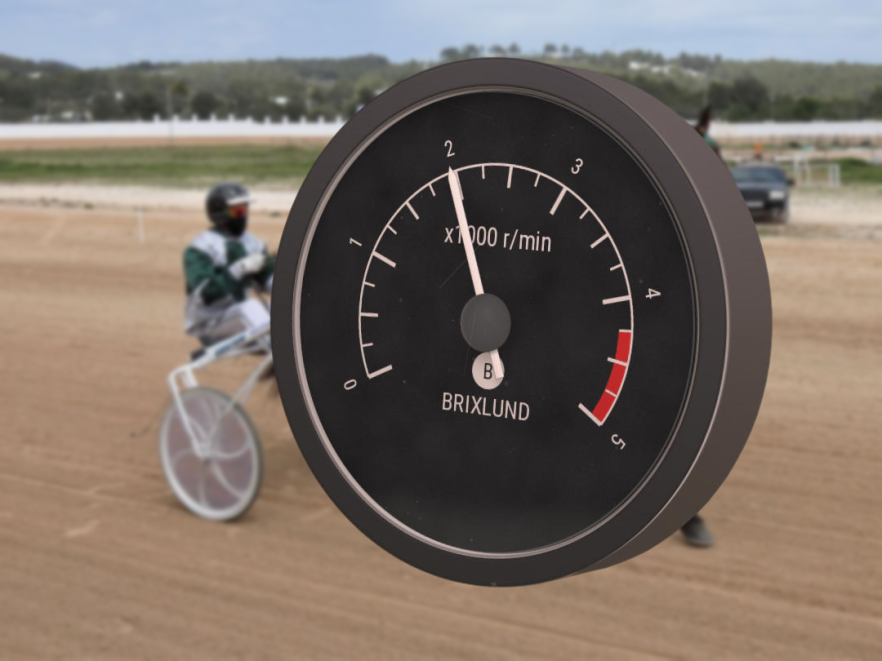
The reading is 2000rpm
